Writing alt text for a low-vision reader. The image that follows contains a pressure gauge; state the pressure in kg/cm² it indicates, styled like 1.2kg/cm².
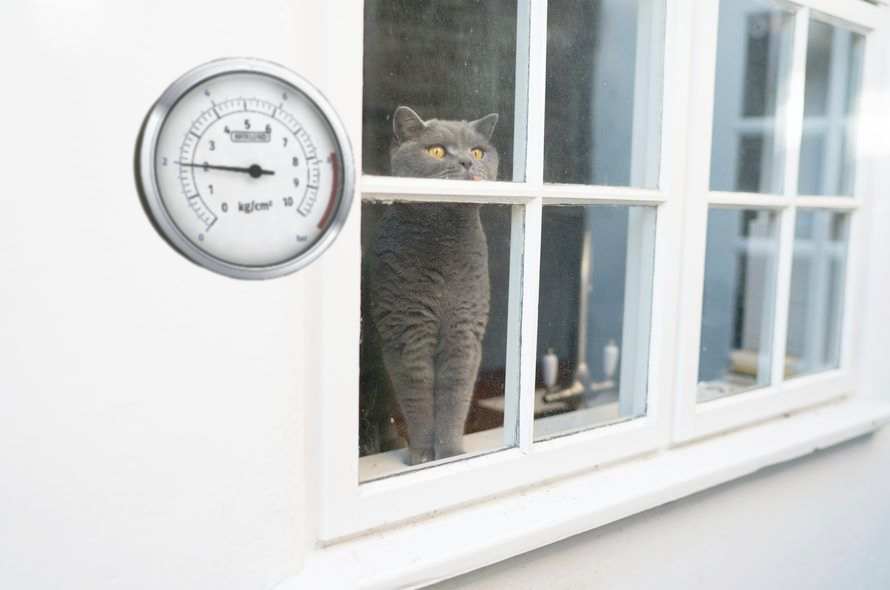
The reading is 2kg/cm²
